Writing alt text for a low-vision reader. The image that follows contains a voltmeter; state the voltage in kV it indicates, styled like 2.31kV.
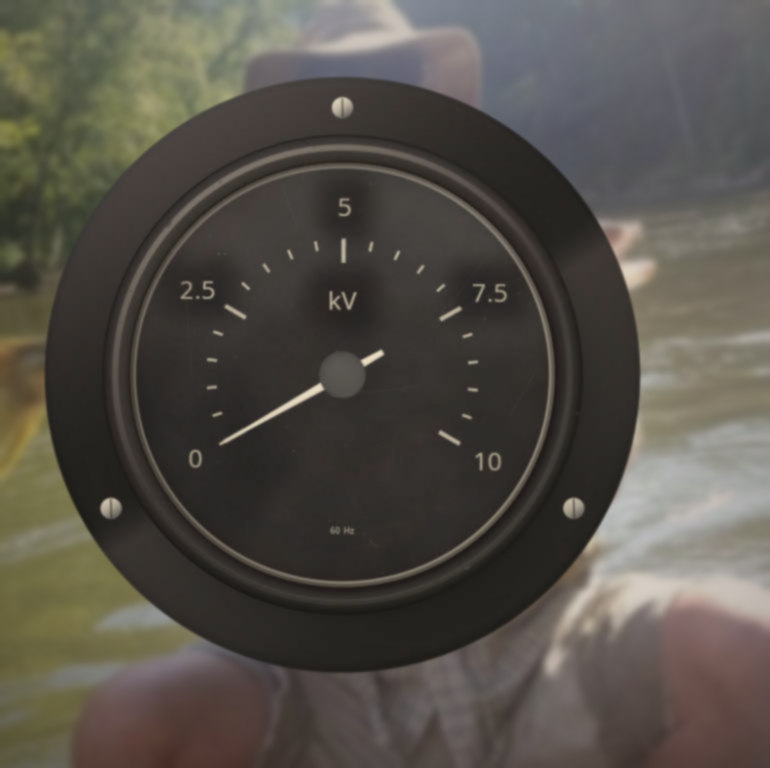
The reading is 0kV
